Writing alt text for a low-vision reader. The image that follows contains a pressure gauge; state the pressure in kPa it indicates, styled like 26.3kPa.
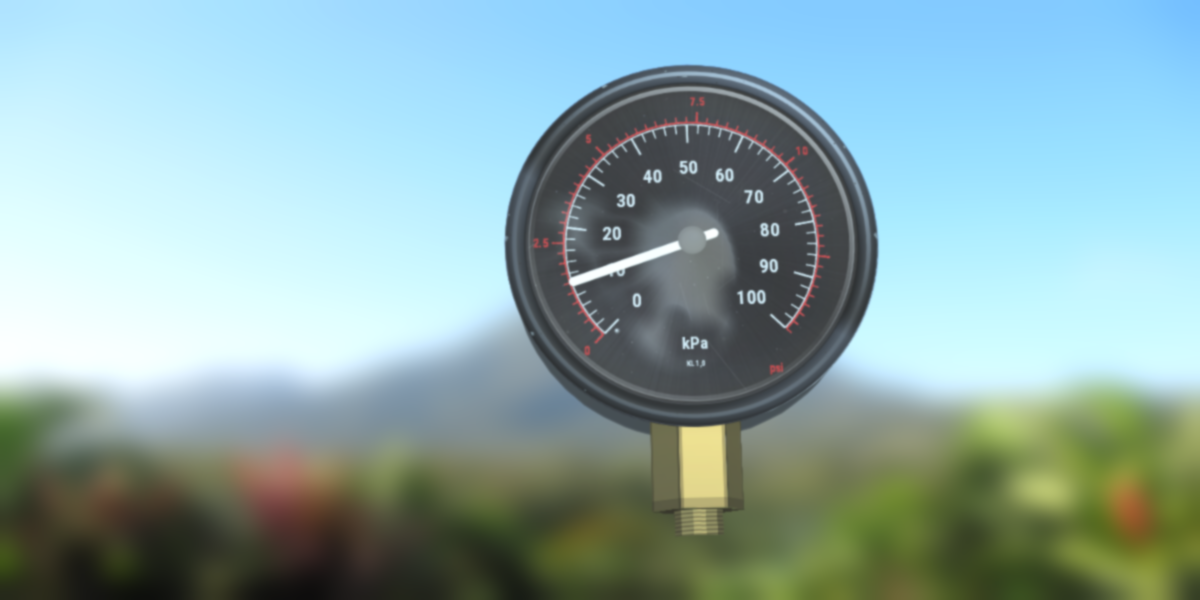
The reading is 10kPa
